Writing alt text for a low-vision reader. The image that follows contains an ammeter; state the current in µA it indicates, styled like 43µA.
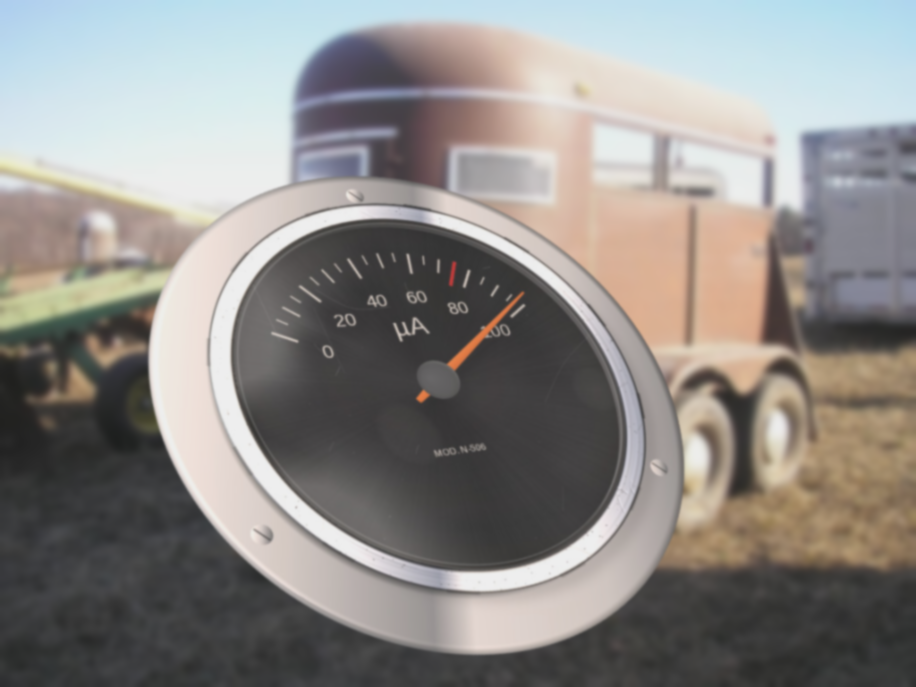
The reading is 97.5µA
